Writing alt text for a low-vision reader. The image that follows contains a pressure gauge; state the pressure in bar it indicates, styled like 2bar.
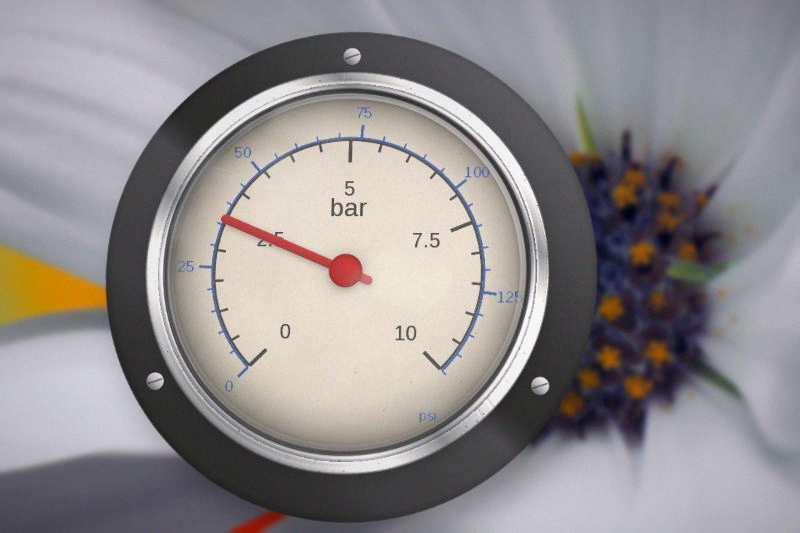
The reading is 2.5bar
